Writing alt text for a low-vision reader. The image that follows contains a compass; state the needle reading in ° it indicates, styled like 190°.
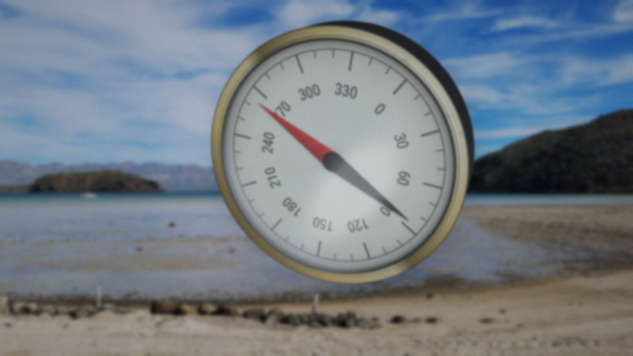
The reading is 265°
